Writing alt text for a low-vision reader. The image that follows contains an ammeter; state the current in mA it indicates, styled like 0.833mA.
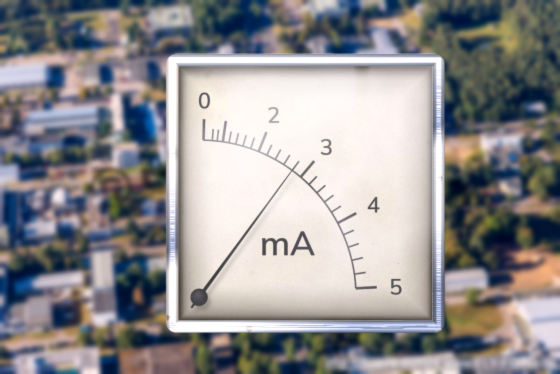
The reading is 2.8mA
